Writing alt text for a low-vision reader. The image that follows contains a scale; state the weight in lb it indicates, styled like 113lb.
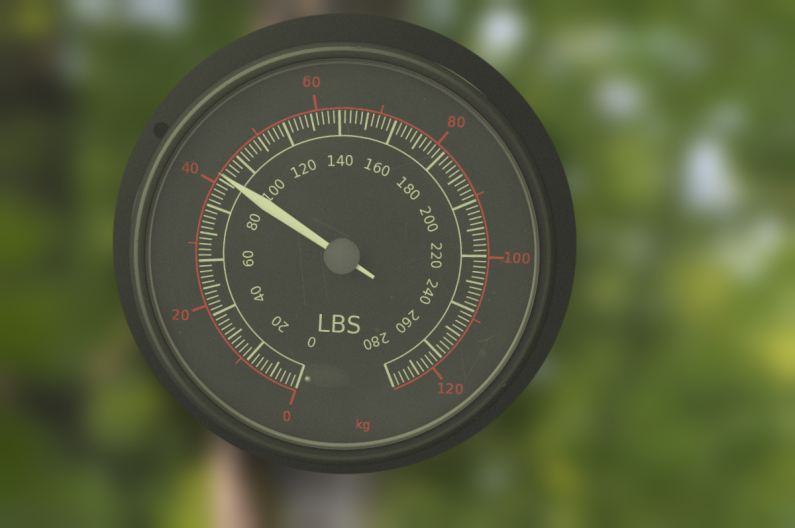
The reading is 92lb
